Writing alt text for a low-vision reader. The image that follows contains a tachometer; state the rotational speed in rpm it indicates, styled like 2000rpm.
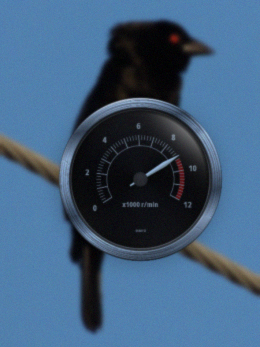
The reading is 9000rpm
